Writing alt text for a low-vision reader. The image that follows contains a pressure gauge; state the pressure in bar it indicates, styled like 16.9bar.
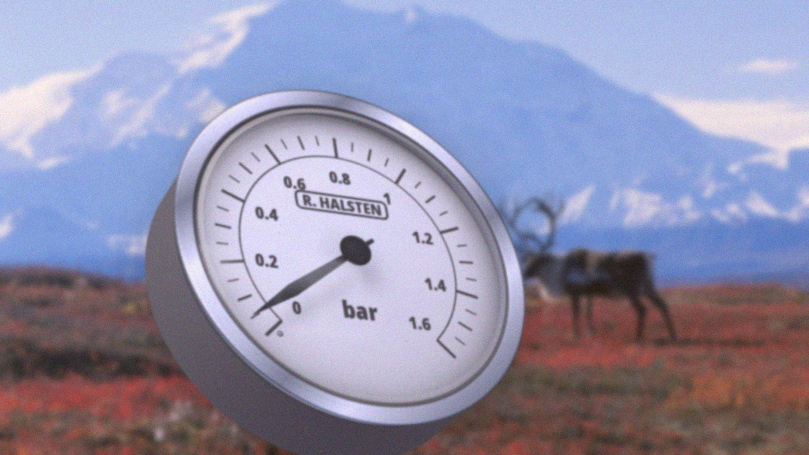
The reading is 0.05bar
